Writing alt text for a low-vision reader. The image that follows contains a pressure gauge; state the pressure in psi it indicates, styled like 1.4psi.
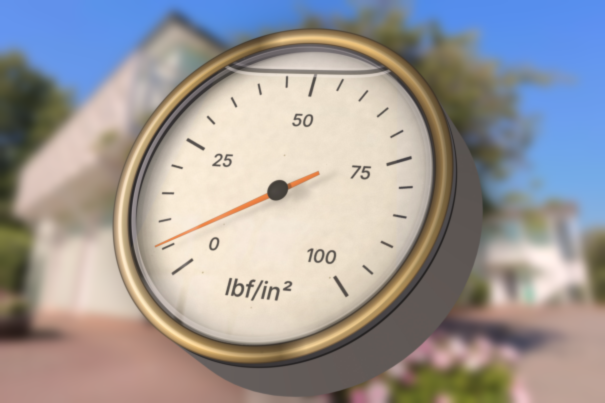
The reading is 5psi
